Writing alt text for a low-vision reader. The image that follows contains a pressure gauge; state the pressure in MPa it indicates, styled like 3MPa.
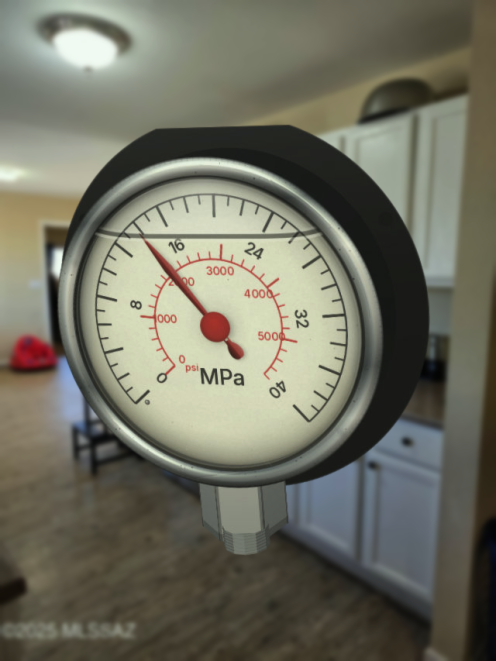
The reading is 14MPa
